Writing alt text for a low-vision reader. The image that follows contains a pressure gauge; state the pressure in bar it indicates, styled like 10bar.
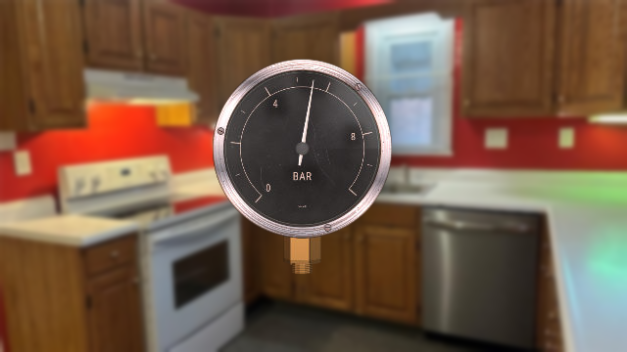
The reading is 5.5bar
